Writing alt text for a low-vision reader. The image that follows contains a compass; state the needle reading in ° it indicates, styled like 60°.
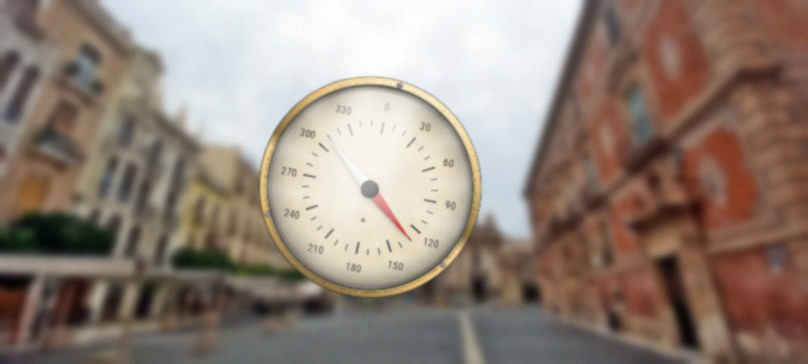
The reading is 130°
